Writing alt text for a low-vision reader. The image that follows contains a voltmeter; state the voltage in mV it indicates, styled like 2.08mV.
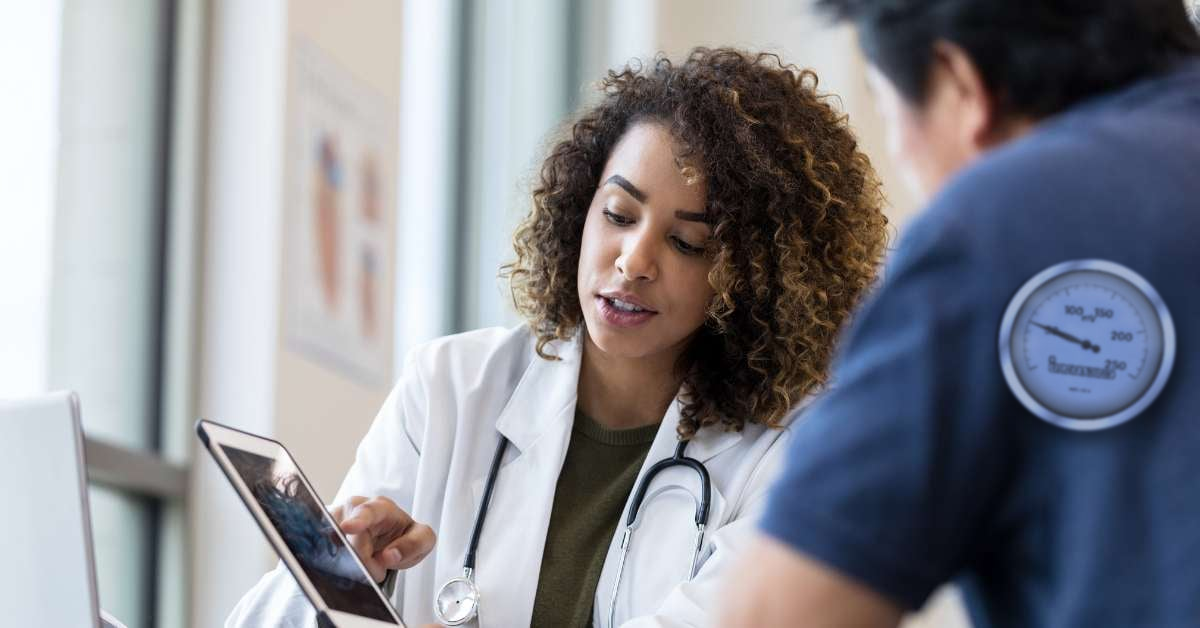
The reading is 50mV
